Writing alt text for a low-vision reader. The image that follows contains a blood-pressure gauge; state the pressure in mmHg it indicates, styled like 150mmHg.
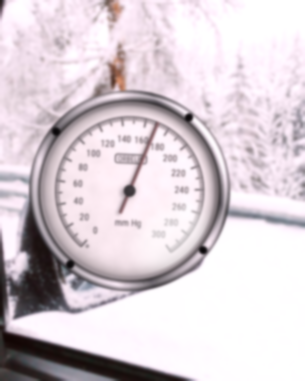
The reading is 170mmHg
